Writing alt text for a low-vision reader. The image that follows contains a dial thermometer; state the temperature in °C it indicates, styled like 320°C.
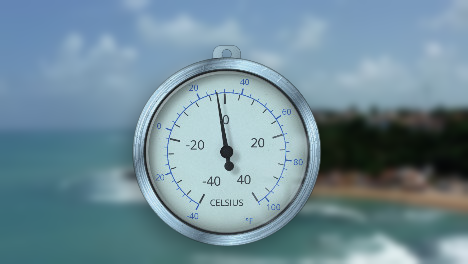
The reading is -2°C
